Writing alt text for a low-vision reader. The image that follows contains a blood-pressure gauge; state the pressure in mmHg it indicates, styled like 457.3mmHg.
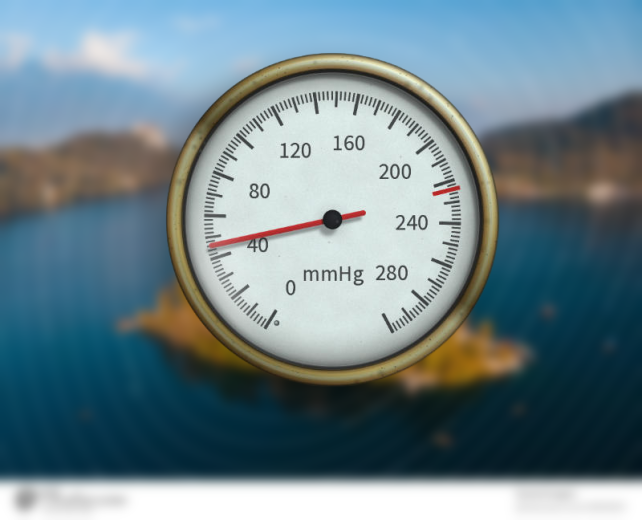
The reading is 46mmHg
